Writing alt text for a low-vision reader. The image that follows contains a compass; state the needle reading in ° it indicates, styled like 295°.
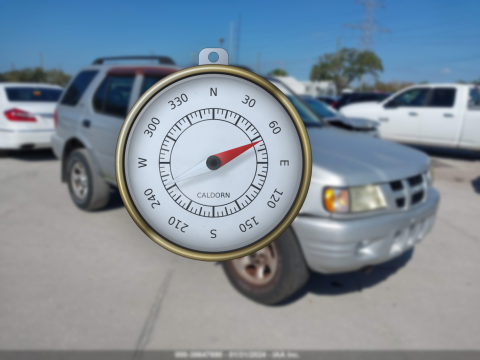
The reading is 65°
